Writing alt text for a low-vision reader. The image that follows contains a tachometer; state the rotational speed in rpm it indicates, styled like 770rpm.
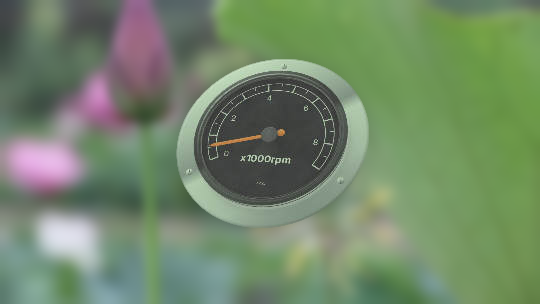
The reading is 500rpm
